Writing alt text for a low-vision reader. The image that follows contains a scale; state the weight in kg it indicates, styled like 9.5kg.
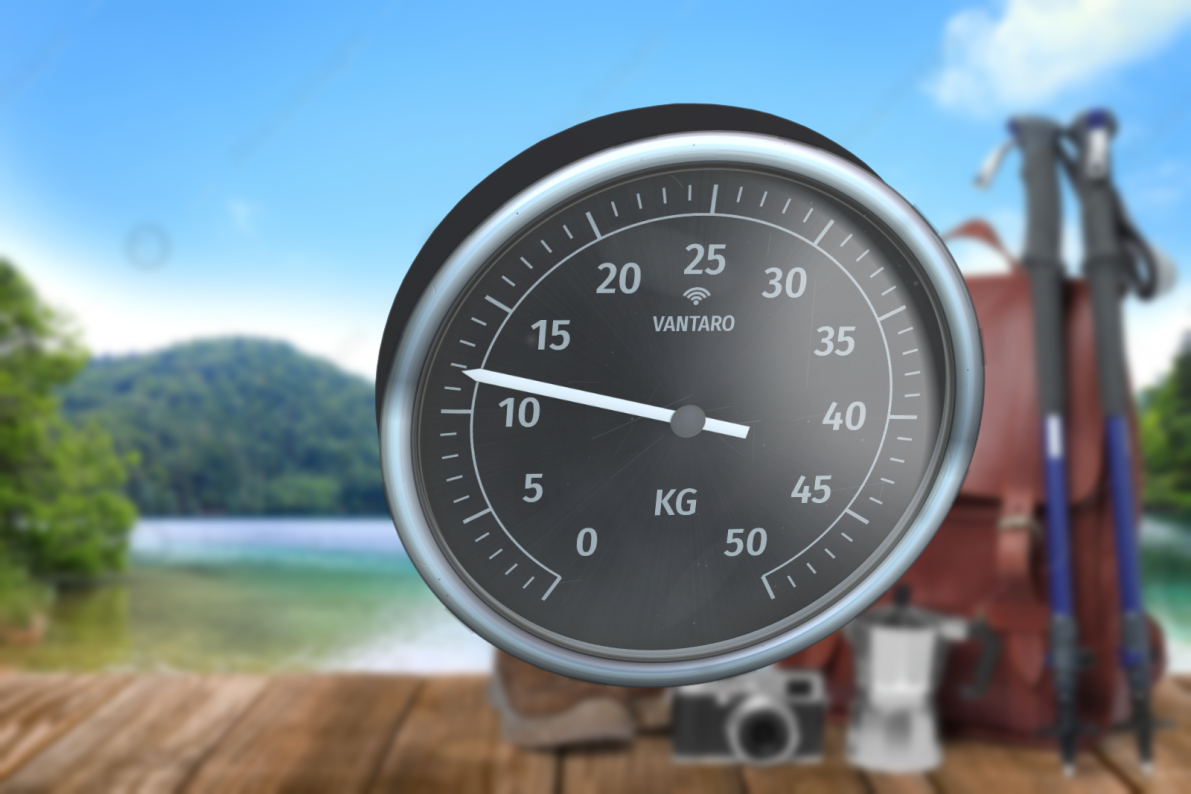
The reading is 12kg
